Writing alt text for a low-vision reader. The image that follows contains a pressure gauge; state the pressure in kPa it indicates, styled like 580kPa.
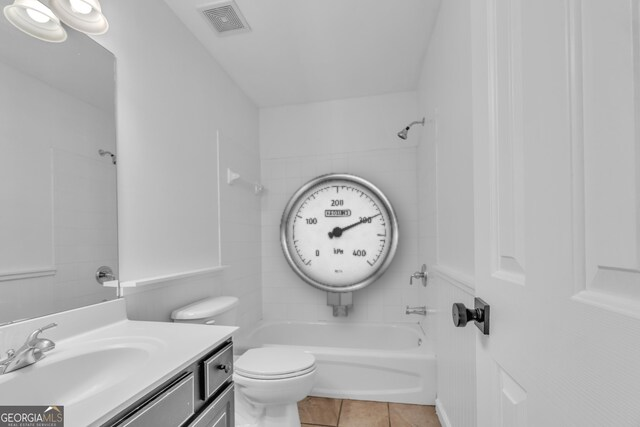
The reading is 300kPa
